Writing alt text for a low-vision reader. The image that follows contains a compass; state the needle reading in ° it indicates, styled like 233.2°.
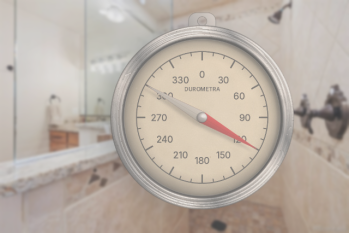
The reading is 120°
